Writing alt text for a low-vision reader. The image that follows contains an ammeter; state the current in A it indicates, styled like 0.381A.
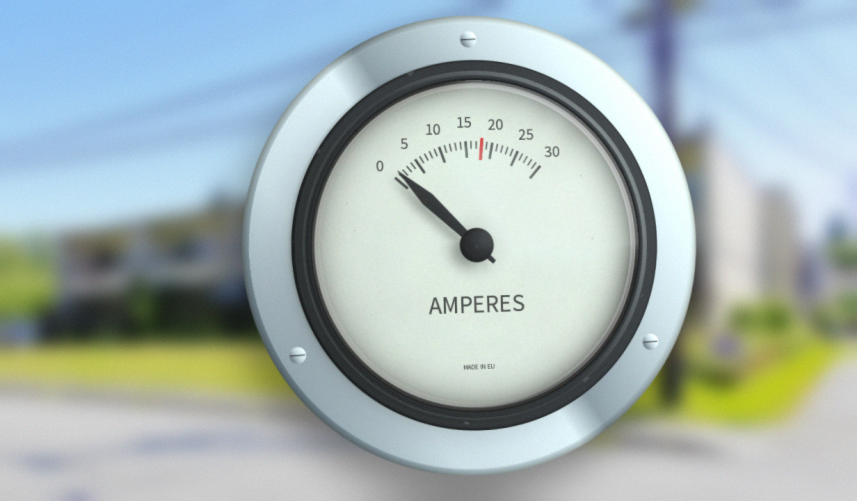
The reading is 1A
